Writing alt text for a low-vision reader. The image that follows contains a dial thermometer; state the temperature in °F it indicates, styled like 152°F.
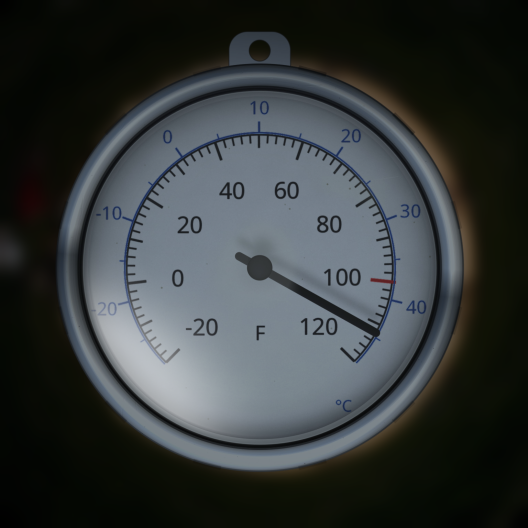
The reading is 112°F
